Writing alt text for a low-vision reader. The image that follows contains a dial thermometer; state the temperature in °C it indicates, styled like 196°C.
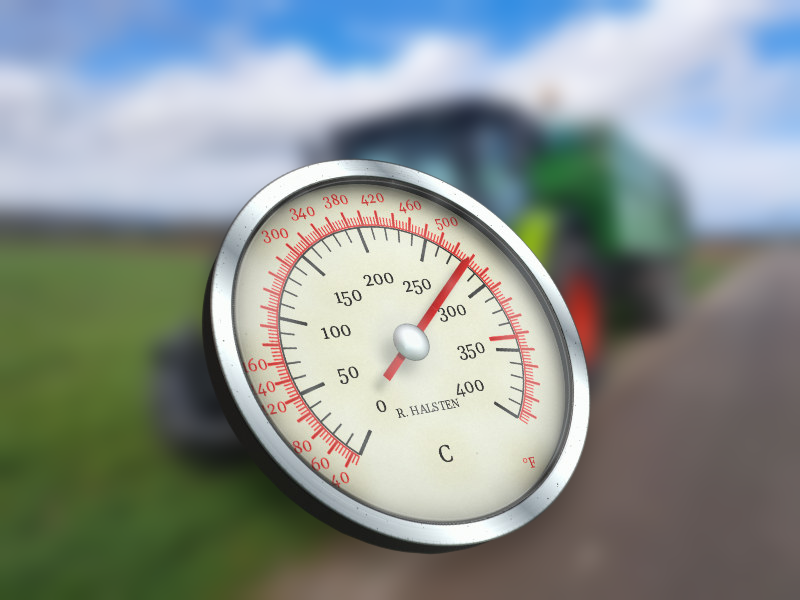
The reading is 280°C
